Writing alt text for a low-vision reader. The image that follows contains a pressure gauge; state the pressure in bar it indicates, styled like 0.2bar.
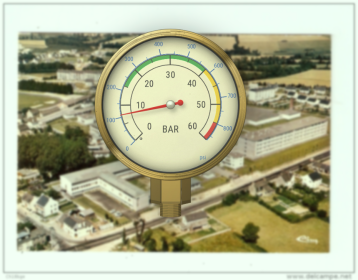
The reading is 7.5bar
